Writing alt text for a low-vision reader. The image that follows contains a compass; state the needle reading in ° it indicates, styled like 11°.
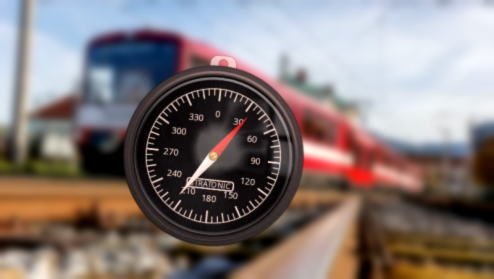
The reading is 35°
